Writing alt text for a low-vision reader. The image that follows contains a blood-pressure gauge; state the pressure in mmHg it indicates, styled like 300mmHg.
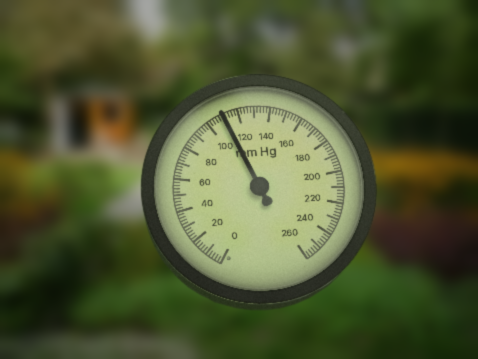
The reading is 110mmHg
